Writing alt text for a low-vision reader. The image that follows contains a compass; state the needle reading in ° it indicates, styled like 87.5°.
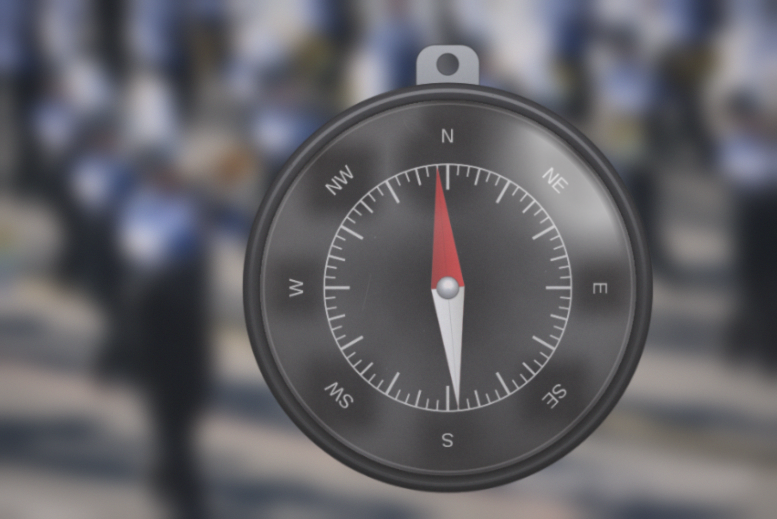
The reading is 355°
